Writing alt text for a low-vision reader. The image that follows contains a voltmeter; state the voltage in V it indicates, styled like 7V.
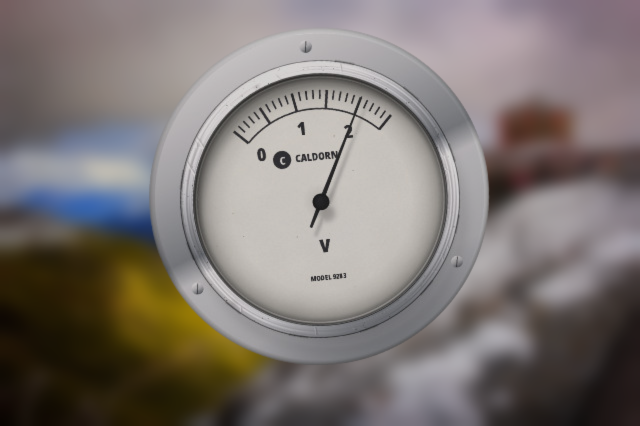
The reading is 2V
